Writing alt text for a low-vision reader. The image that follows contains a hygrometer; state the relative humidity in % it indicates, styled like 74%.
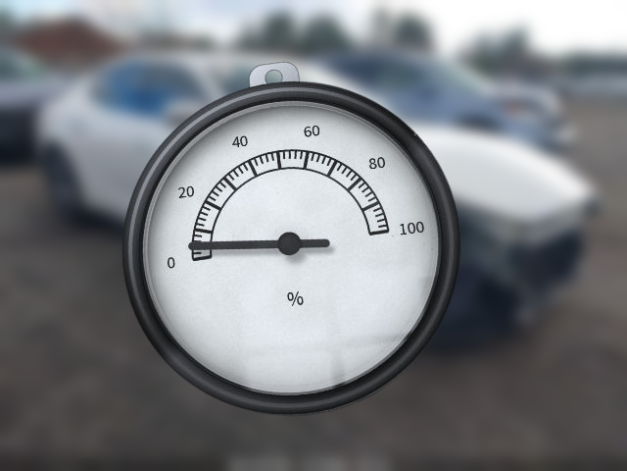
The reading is 4%
